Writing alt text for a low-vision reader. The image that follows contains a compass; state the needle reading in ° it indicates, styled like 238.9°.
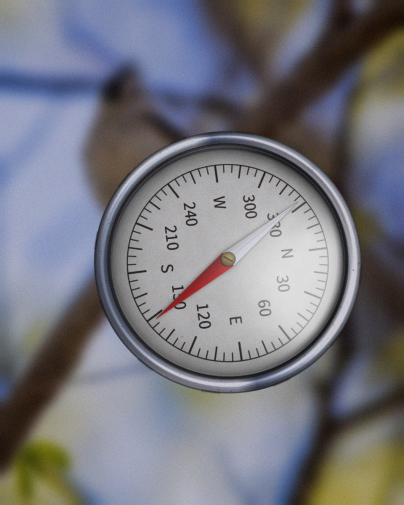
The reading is 147.5°
